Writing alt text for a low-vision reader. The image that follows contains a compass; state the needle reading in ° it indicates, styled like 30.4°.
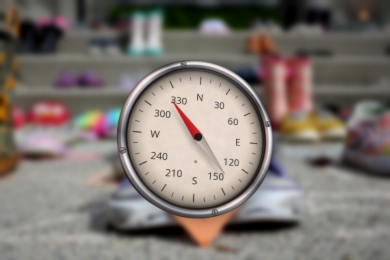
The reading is 320°
